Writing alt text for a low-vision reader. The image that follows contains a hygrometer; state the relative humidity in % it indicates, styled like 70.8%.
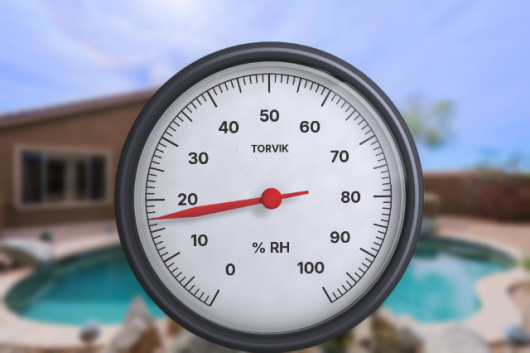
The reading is 17%
